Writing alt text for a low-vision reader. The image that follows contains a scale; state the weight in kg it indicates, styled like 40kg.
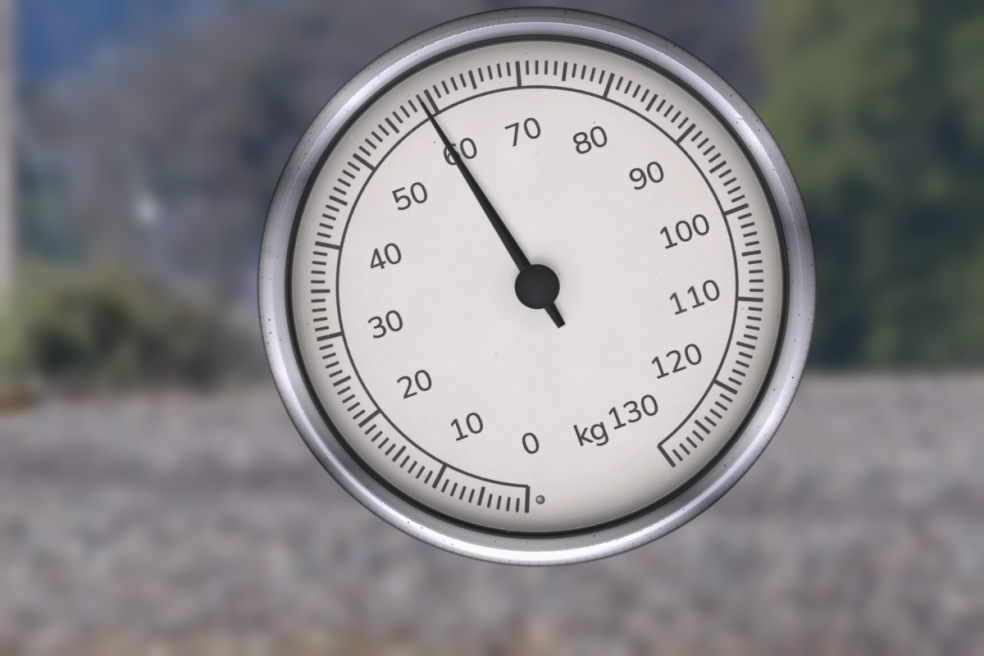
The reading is 59kg
